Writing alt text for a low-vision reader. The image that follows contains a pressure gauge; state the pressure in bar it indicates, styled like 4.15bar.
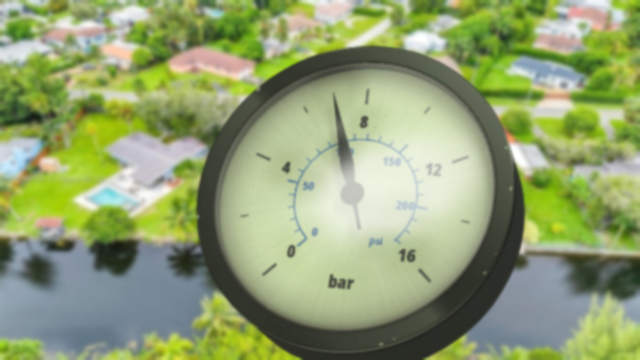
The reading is 7bar
